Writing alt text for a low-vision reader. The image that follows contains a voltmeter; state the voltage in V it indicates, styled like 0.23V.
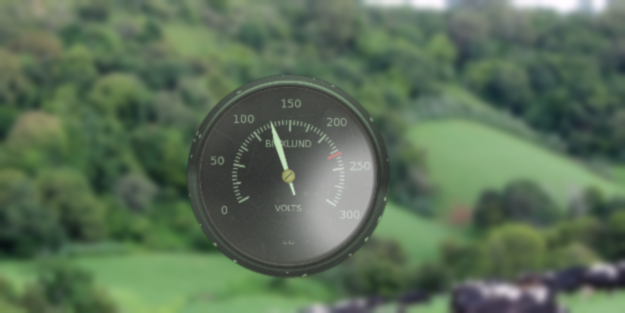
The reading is 125V
